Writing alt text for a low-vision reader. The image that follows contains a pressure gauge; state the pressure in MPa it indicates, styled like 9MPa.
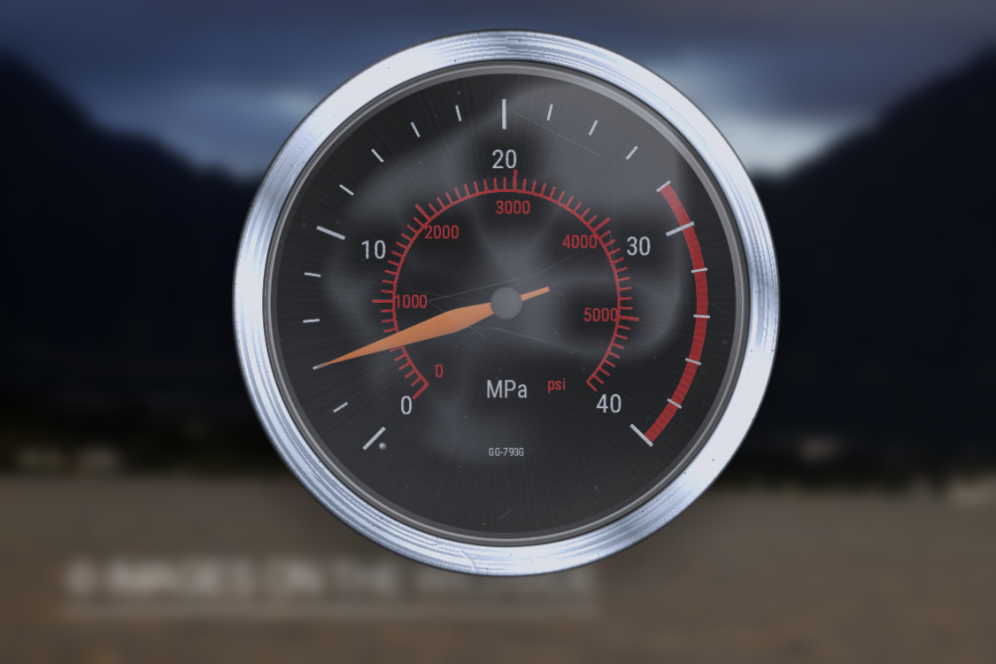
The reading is 4MPa
